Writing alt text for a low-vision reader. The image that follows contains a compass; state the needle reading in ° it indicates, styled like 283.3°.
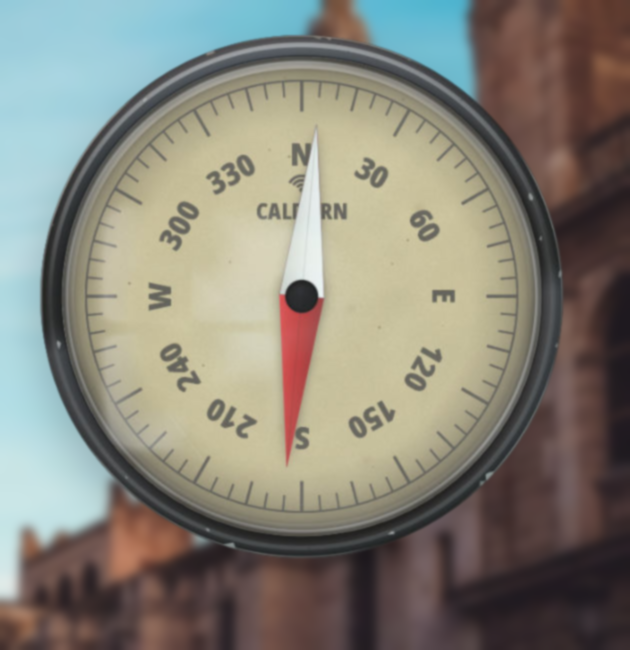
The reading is 185°
